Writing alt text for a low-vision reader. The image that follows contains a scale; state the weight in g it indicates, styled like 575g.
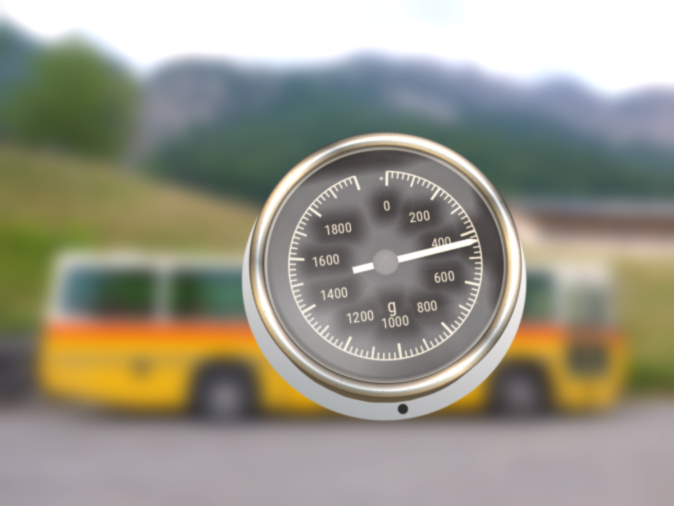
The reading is 440g
